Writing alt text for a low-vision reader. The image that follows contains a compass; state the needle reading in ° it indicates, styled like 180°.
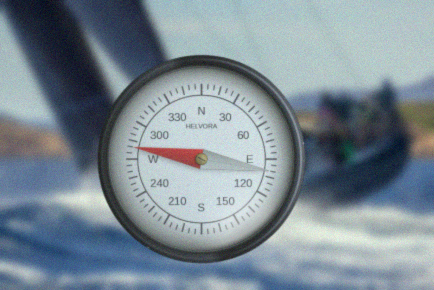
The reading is 280°
